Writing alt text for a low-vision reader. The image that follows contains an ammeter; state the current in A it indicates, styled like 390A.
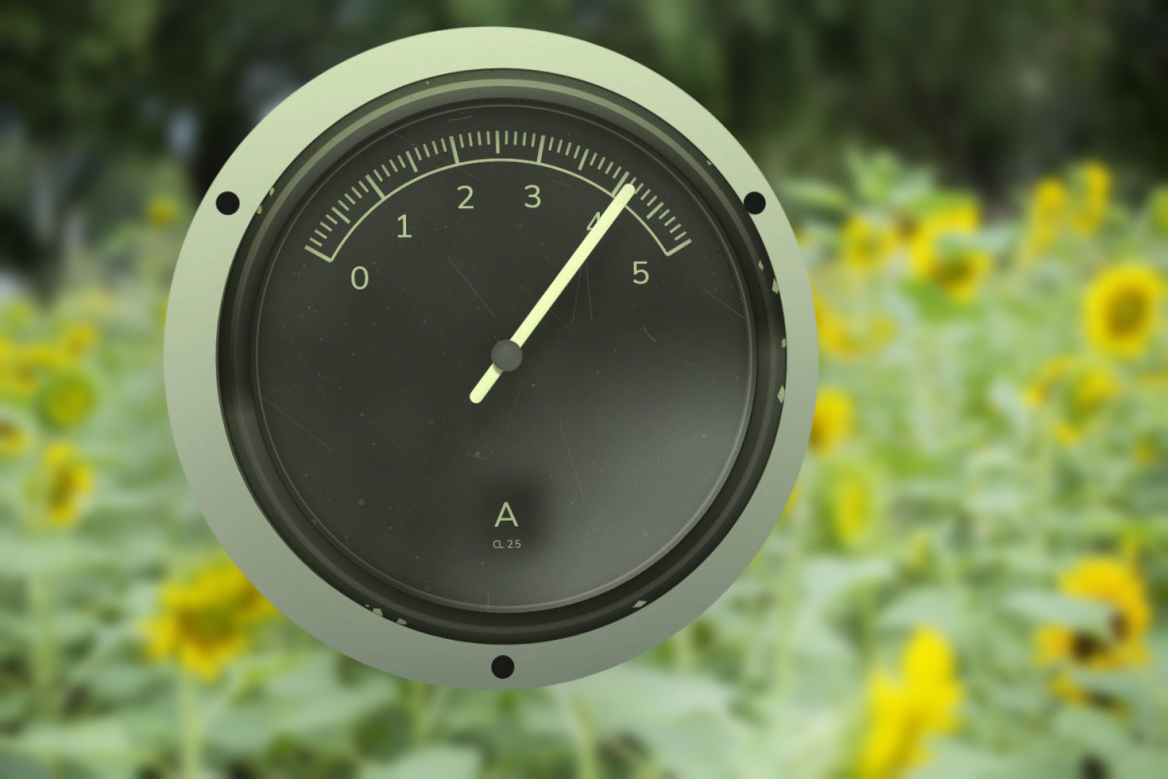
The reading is 4.1A
